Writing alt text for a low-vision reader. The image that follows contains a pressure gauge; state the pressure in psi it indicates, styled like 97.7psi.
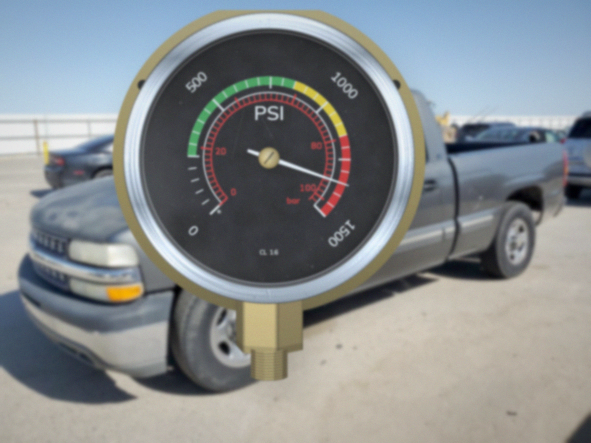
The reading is 1350psi
